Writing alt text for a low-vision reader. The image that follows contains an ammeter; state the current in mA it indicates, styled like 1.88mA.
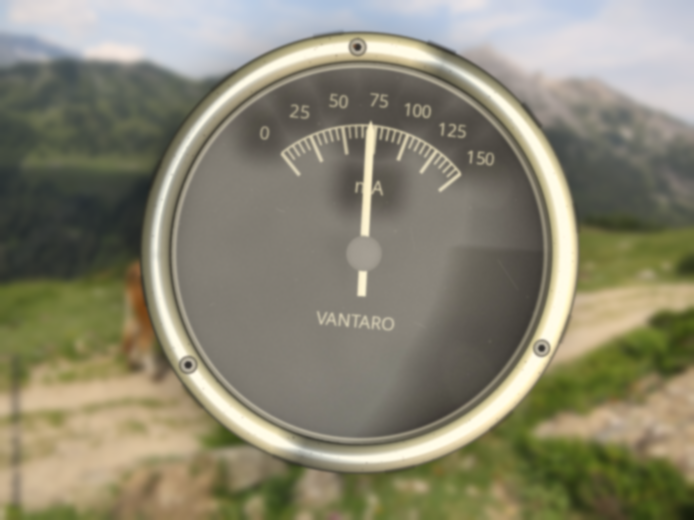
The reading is 70mA
